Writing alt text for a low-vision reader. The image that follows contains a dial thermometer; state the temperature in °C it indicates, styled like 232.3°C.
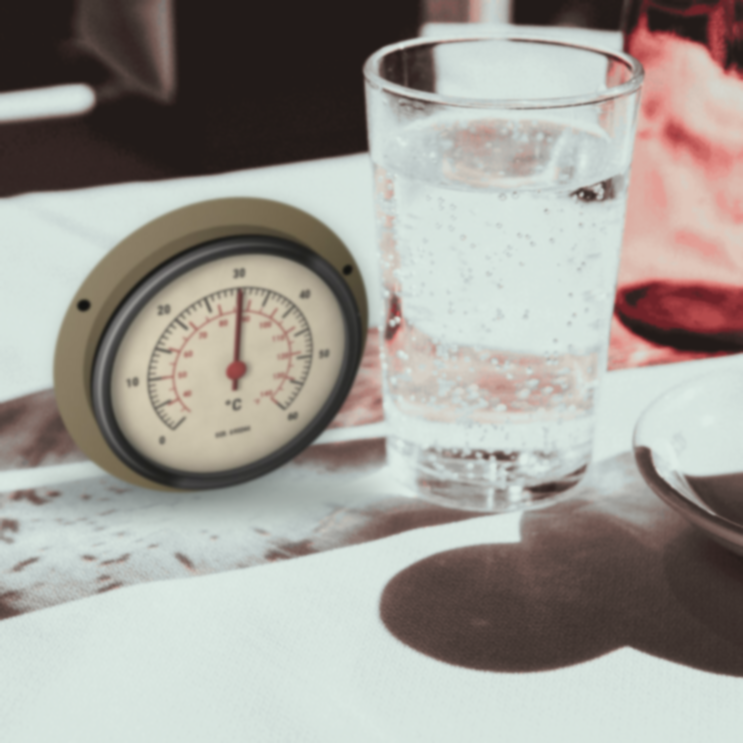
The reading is 30°C
